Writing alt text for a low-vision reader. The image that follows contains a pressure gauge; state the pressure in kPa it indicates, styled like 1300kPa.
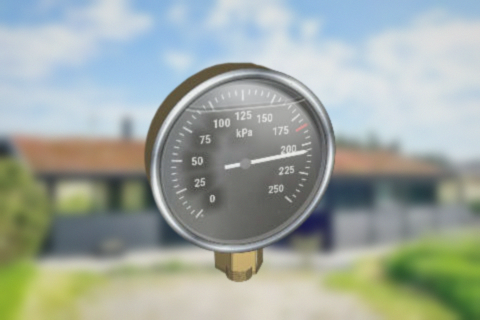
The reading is 205kPa
